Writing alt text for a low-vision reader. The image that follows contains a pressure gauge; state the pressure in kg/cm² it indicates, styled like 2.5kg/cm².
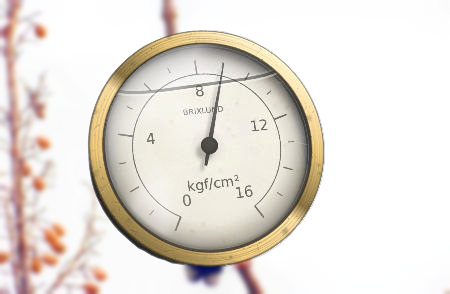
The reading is 9kg/cm²
